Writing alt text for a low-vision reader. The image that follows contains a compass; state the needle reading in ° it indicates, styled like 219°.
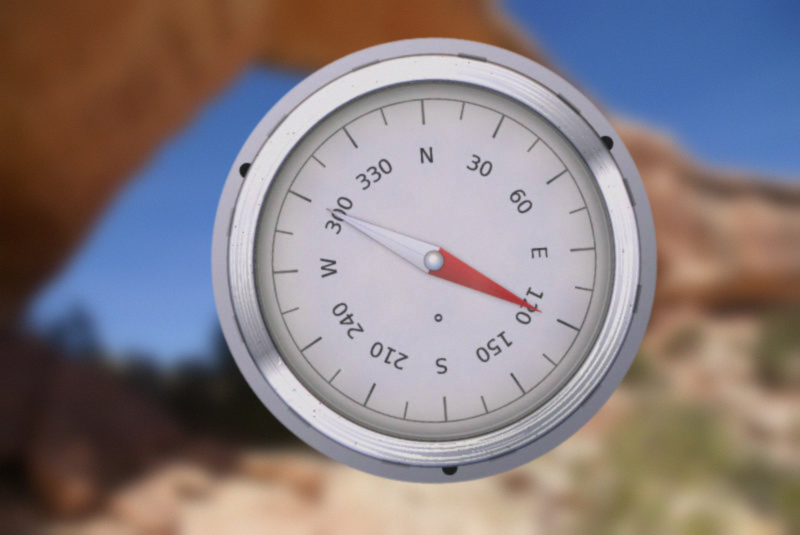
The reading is 120°
